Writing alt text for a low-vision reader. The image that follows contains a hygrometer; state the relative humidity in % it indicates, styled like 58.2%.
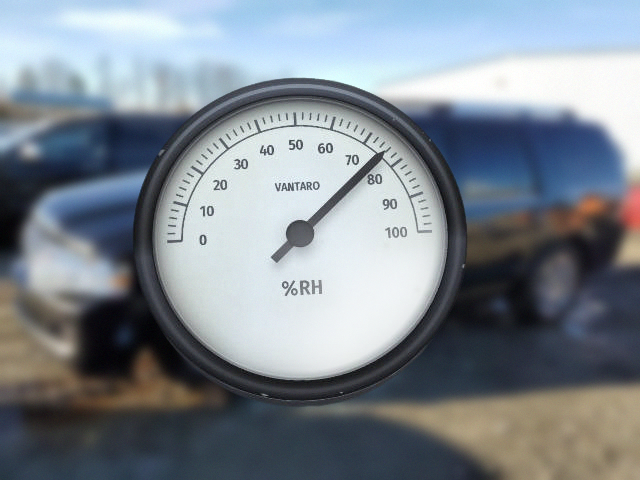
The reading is 76%
